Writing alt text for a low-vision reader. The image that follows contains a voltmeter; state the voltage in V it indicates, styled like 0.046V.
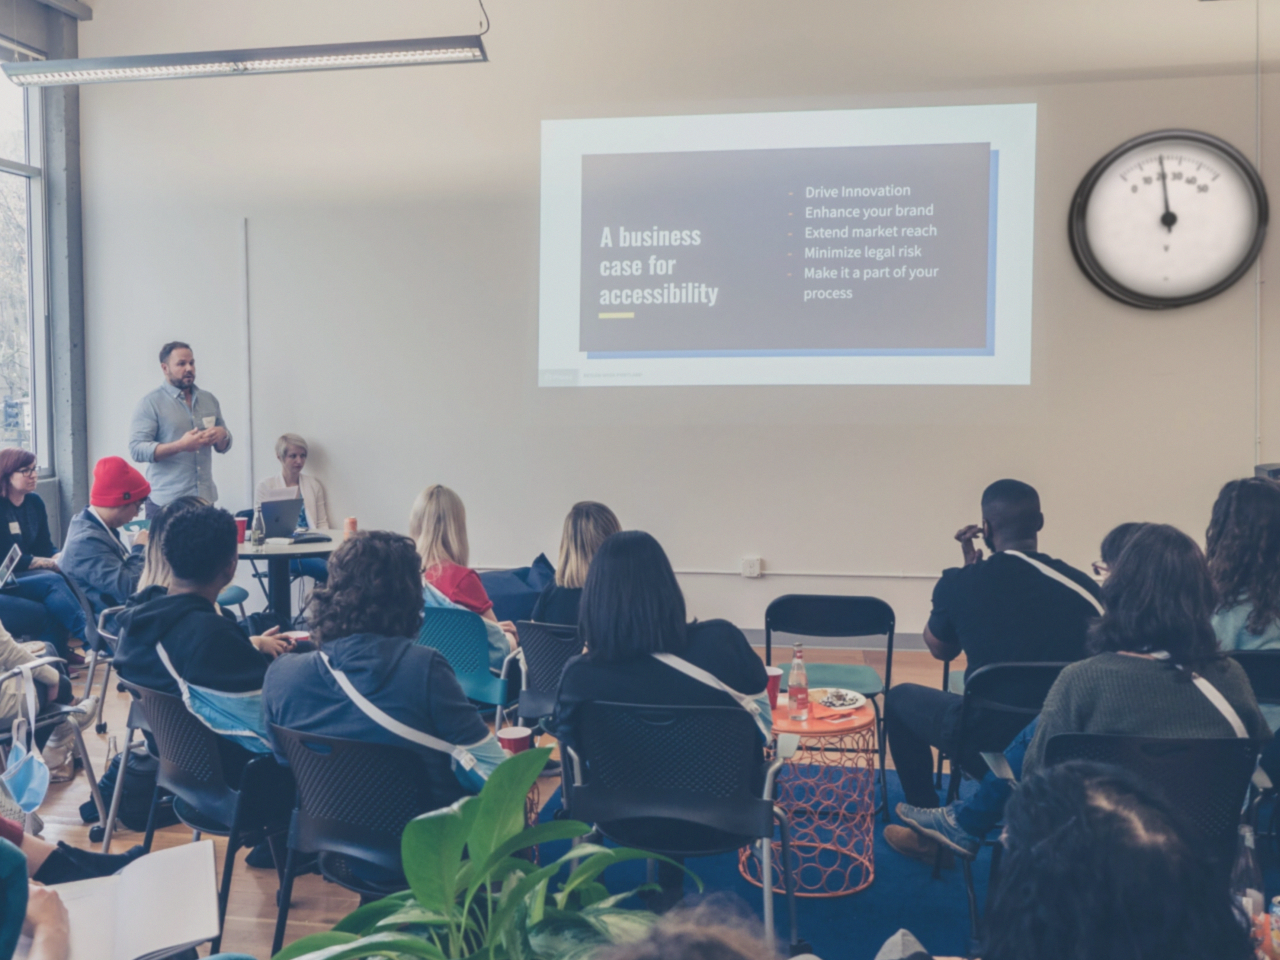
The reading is 20V
